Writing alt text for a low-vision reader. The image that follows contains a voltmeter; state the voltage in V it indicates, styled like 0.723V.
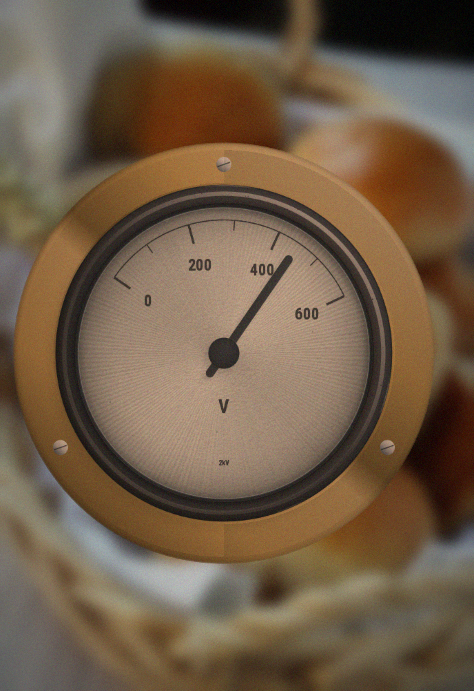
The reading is 450V
